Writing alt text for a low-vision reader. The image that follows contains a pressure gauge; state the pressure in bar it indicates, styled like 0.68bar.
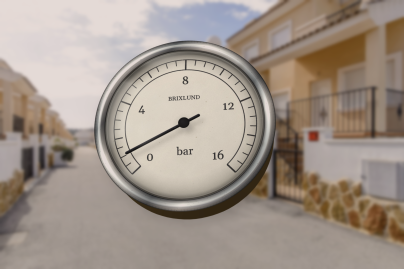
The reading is 1bar
